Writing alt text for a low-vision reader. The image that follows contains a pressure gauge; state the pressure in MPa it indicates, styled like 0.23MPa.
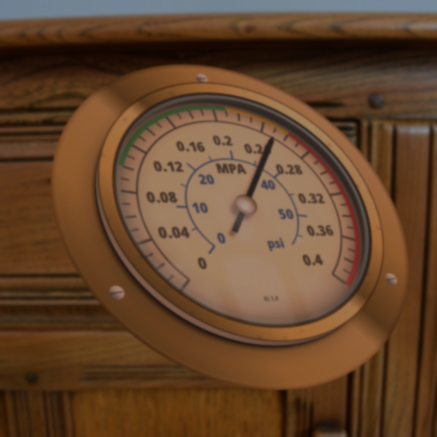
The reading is 0.25MPa
